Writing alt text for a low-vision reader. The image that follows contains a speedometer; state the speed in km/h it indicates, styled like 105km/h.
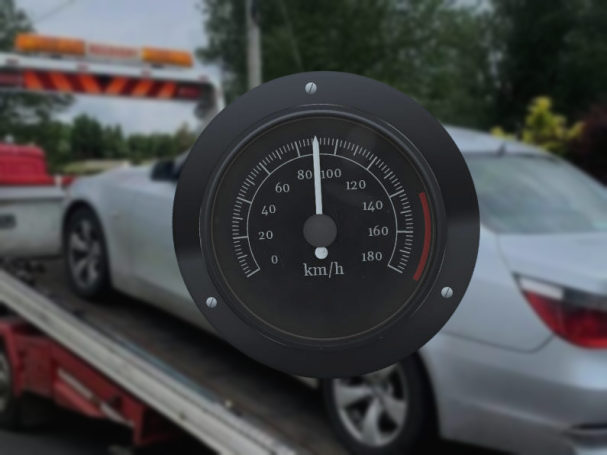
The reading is 90km/h
